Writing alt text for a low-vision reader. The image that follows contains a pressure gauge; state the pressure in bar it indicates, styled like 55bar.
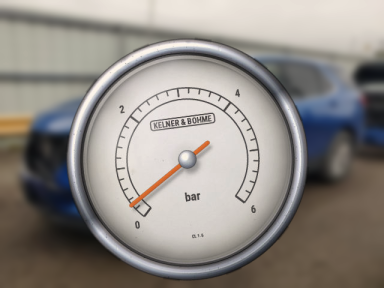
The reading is 0.3bar
